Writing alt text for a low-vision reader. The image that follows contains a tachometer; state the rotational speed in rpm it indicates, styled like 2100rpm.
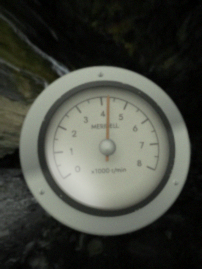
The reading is 4250rpm
